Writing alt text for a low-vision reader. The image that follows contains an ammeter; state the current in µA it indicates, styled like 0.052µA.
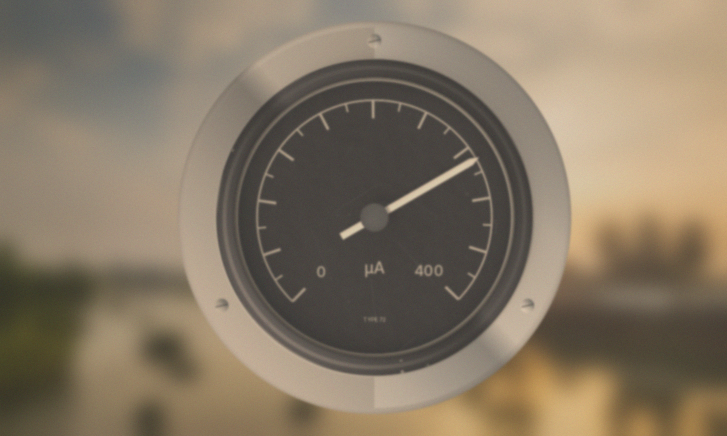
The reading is 290µA
